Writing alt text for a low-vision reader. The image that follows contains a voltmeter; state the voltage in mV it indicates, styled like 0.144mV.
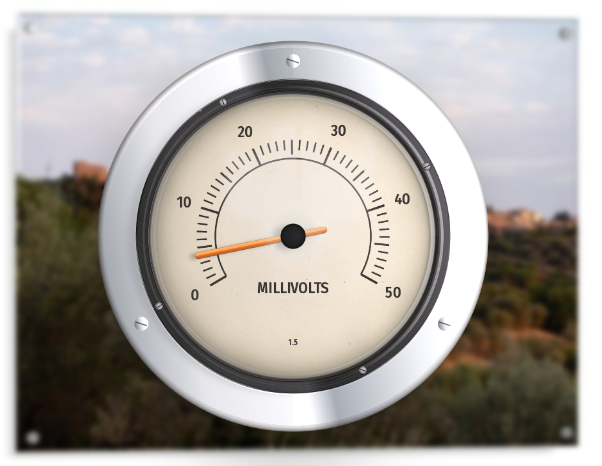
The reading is 4mV
